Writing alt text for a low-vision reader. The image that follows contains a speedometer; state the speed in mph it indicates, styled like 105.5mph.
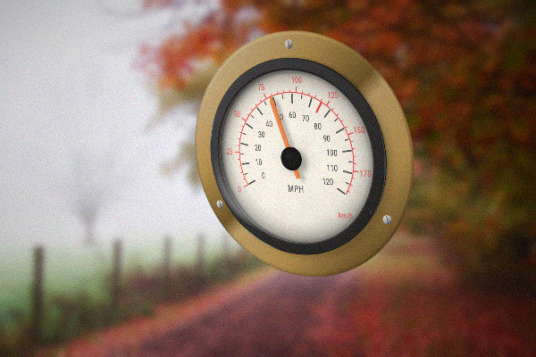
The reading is 50mph
